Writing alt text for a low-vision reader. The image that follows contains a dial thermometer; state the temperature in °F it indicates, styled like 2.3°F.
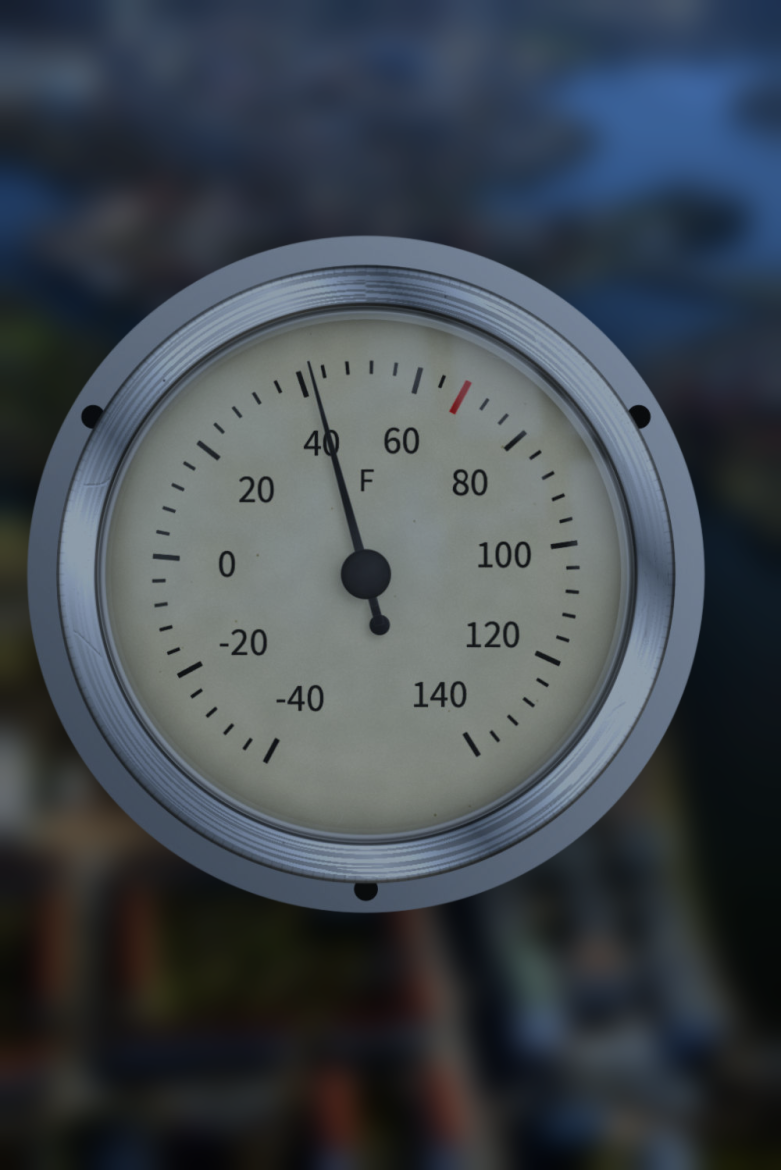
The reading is 42°F
